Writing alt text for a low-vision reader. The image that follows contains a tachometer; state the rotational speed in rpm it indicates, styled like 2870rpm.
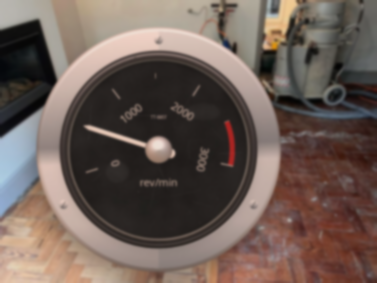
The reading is 500rpm
